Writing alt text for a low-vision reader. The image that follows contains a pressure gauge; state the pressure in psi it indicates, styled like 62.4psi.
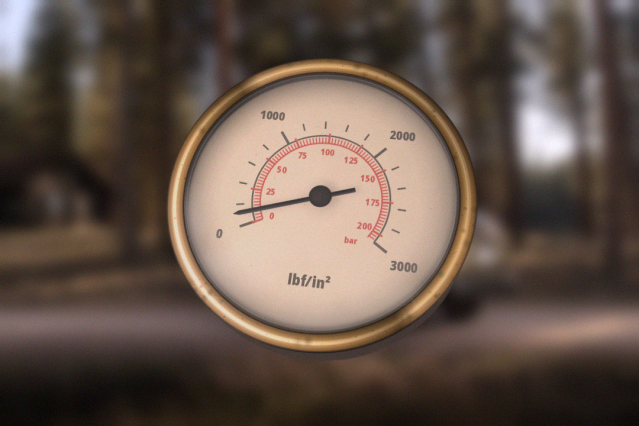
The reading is 100psi
